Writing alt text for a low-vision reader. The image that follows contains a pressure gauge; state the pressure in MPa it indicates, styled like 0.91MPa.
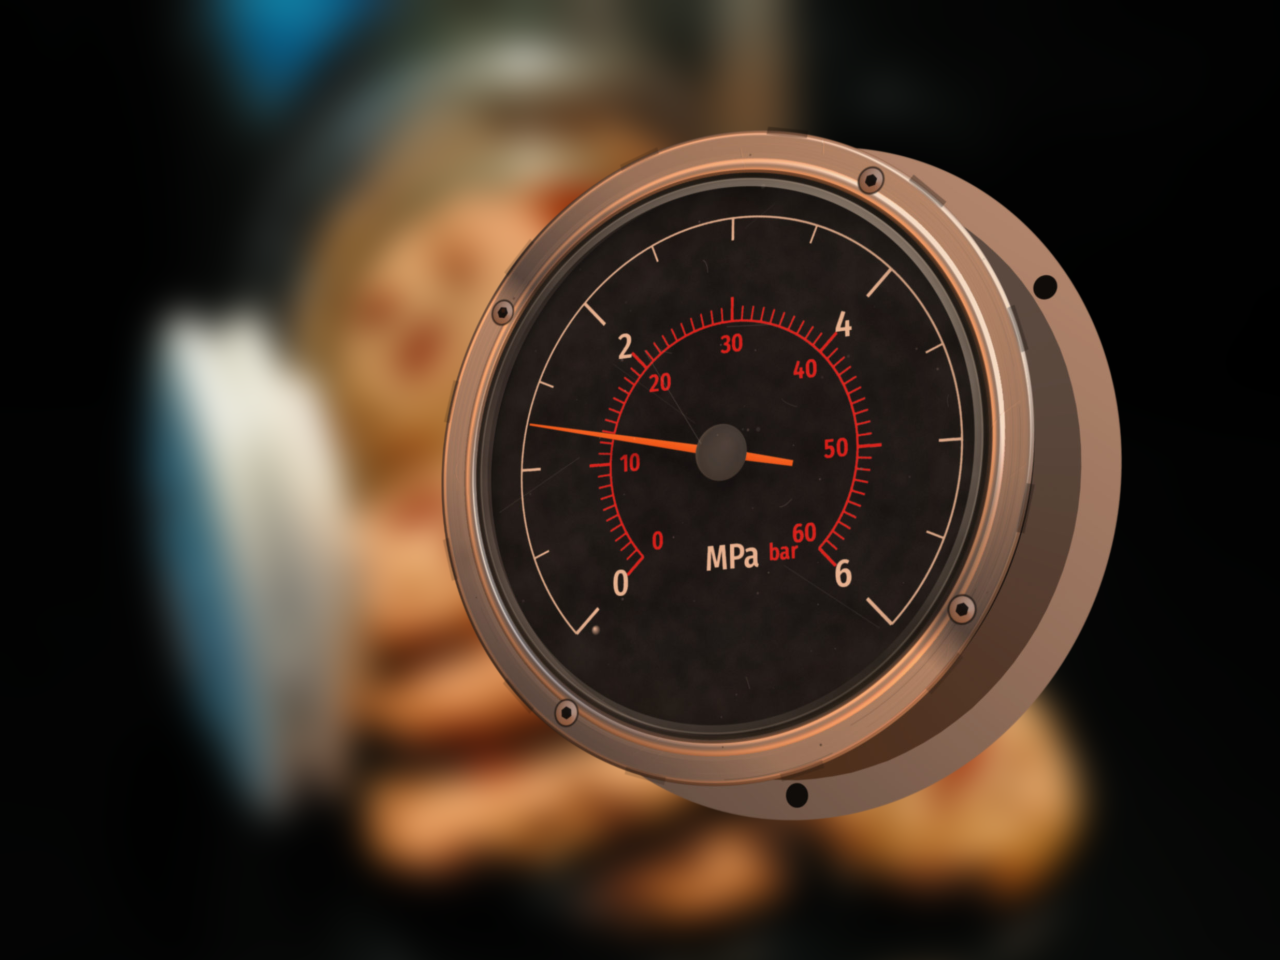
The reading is 1.25MPa
